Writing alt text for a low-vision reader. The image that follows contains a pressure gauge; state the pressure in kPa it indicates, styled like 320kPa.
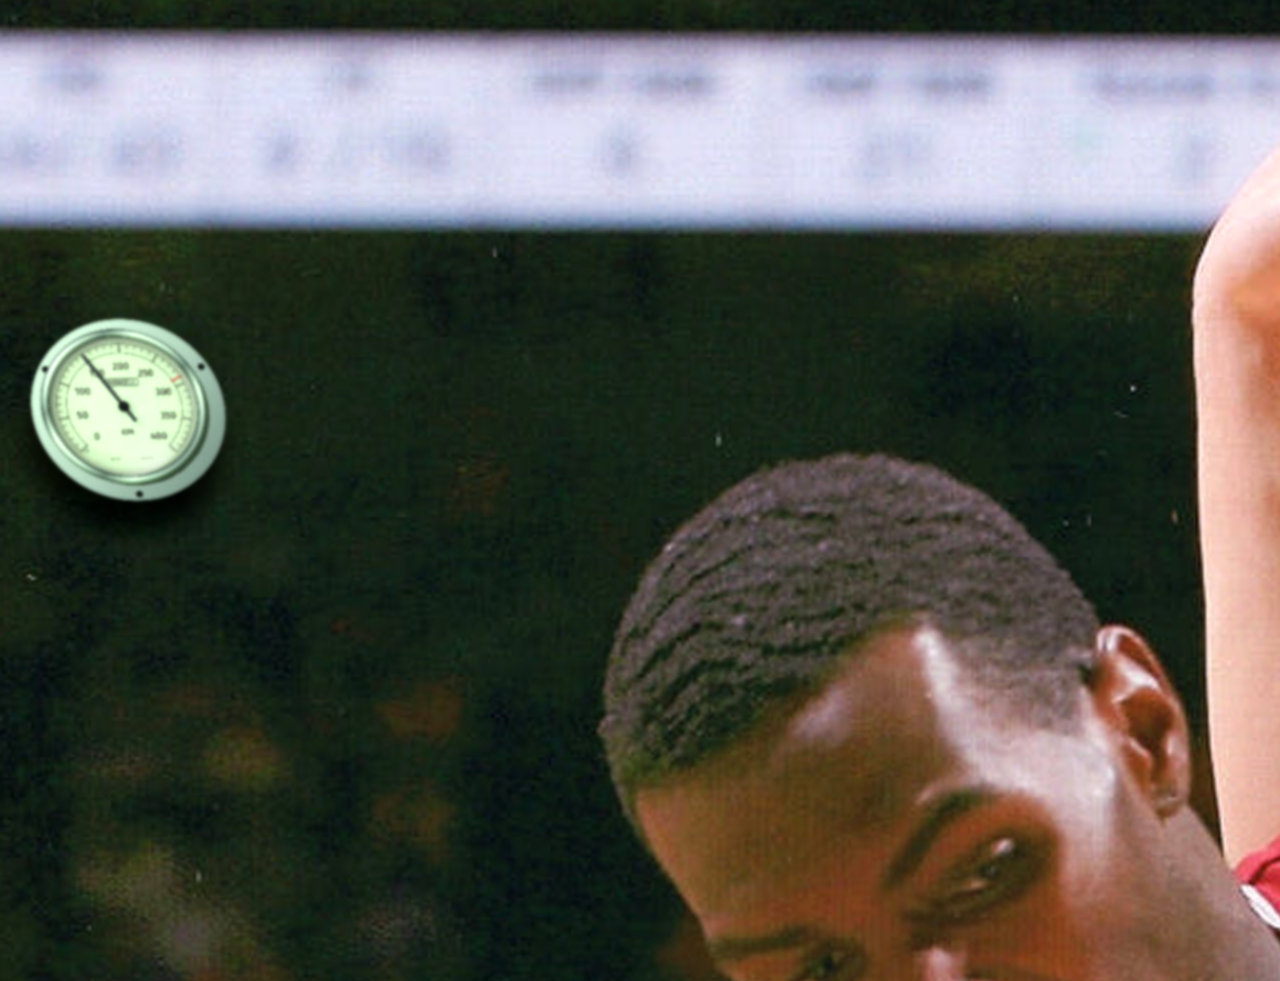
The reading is 150kPa
